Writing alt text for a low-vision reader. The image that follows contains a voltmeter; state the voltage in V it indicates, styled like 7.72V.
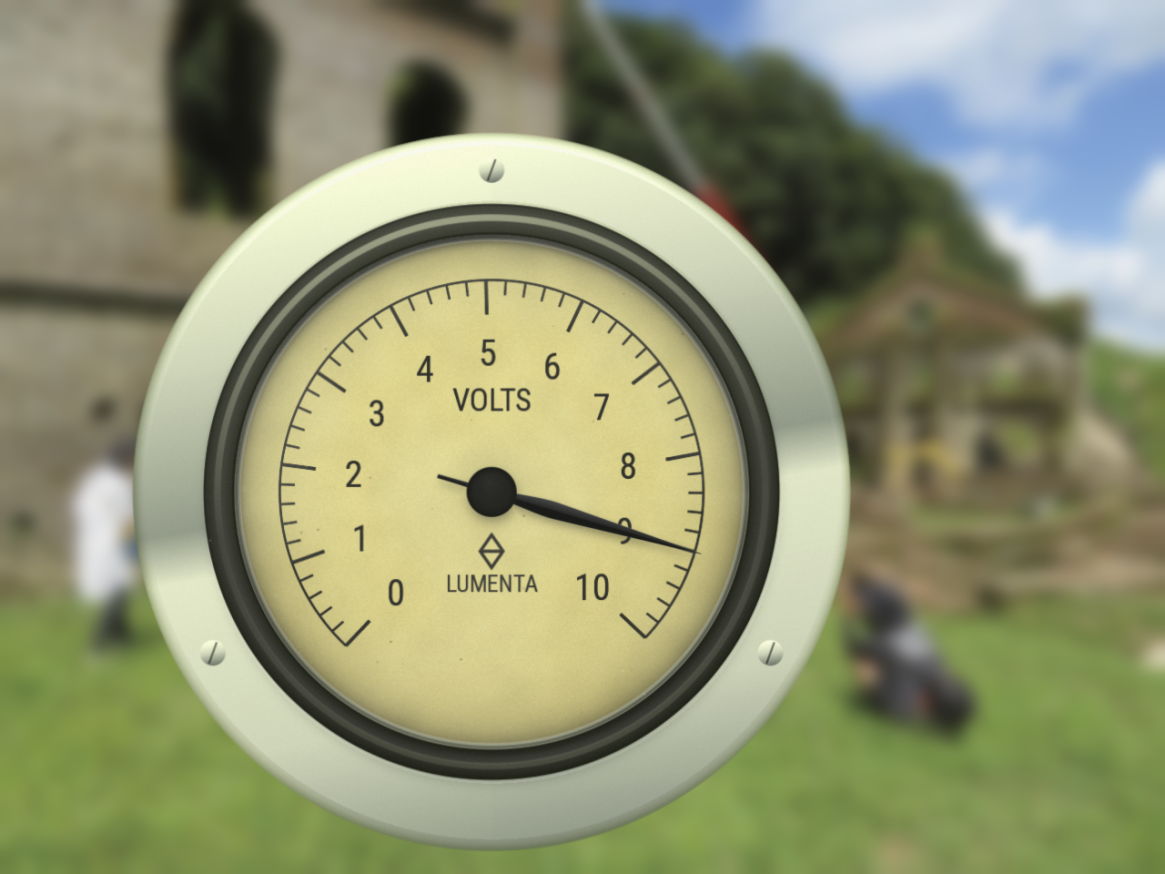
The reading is 9V
